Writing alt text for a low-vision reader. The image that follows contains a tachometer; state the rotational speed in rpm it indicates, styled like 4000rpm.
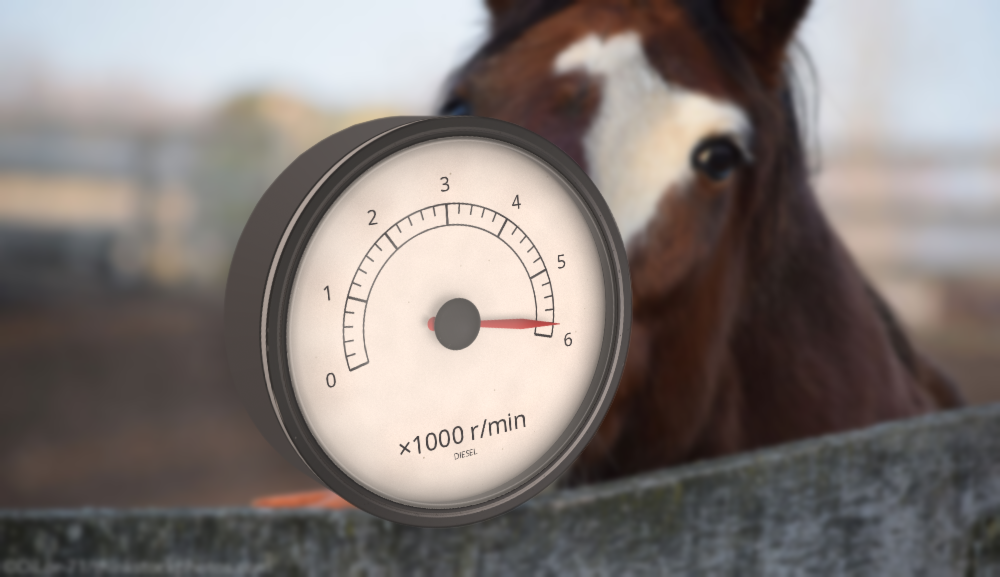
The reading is 5800rpm
